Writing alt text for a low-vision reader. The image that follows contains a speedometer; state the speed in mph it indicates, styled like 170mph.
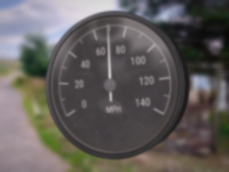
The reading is 70mph
